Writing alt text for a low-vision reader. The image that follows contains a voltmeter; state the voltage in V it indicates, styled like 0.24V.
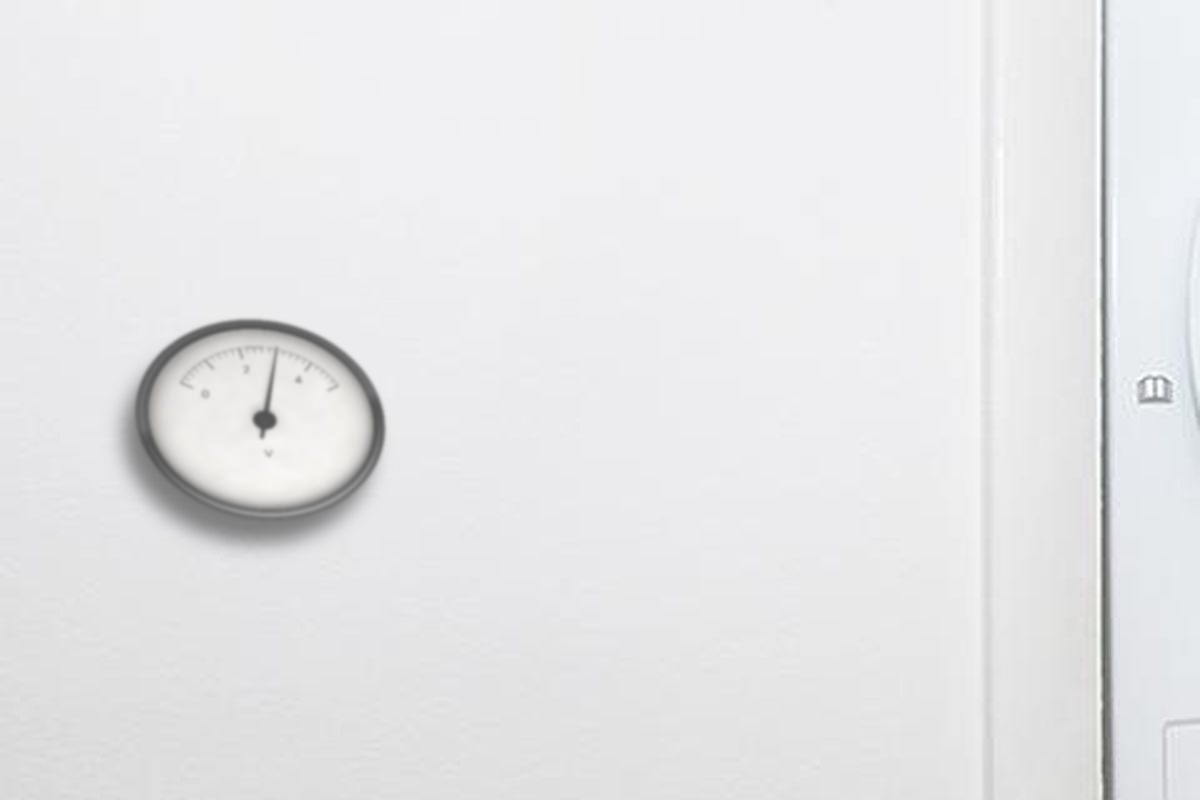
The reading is 3V
